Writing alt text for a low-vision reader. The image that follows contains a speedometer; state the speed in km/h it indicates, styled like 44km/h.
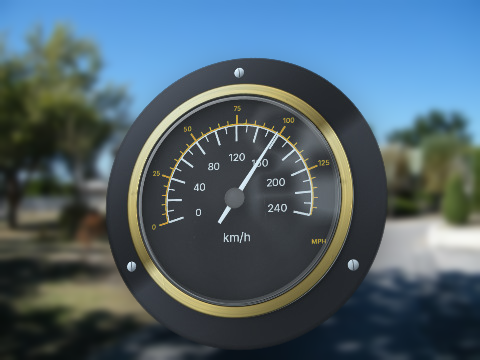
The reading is 160km/h
